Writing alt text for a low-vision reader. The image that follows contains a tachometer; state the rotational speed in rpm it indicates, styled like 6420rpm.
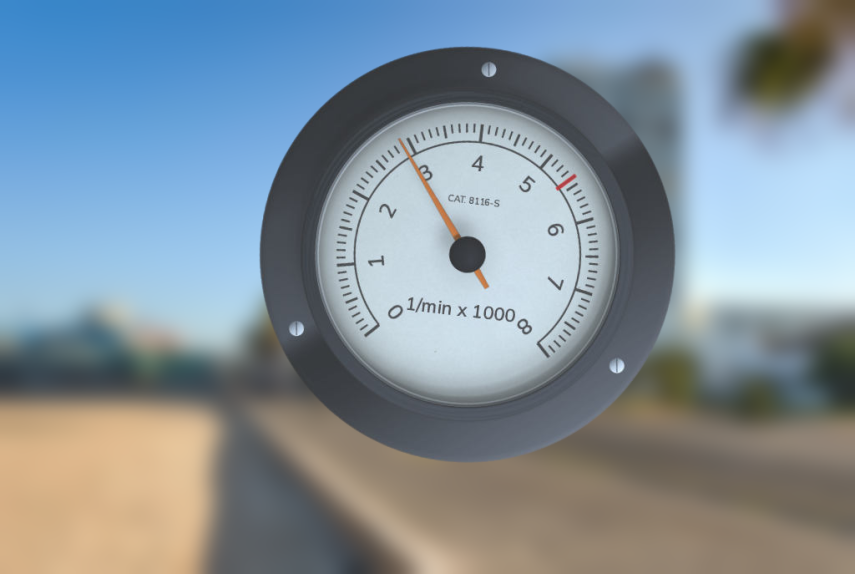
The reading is 2900rpm
